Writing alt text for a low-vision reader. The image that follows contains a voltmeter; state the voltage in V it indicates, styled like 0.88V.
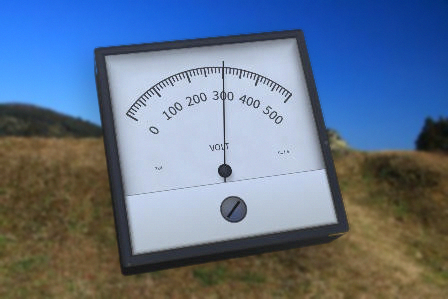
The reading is 300V
